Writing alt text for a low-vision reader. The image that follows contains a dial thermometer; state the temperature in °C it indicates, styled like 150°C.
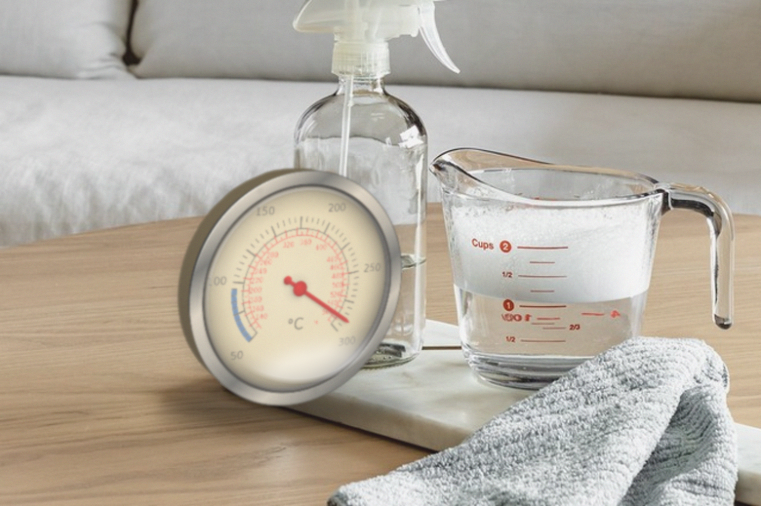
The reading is 290°C
